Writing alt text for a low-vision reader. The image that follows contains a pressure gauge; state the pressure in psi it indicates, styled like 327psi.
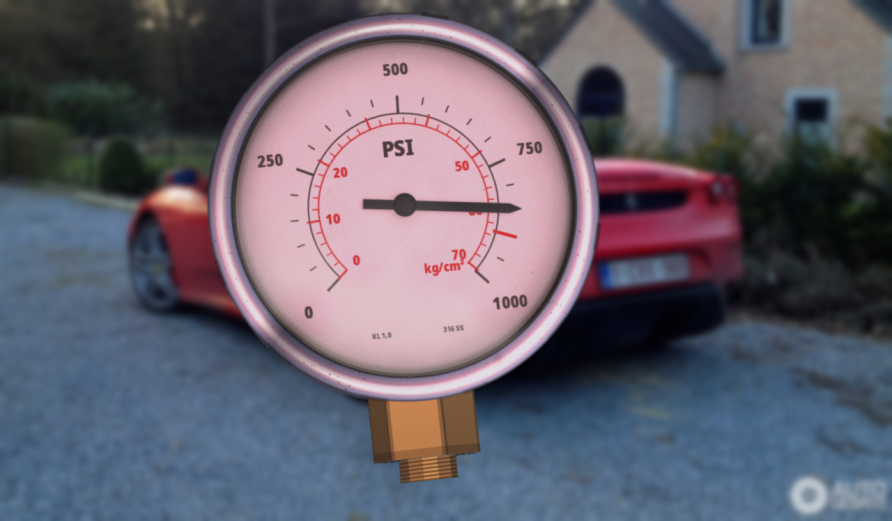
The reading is 850psi
